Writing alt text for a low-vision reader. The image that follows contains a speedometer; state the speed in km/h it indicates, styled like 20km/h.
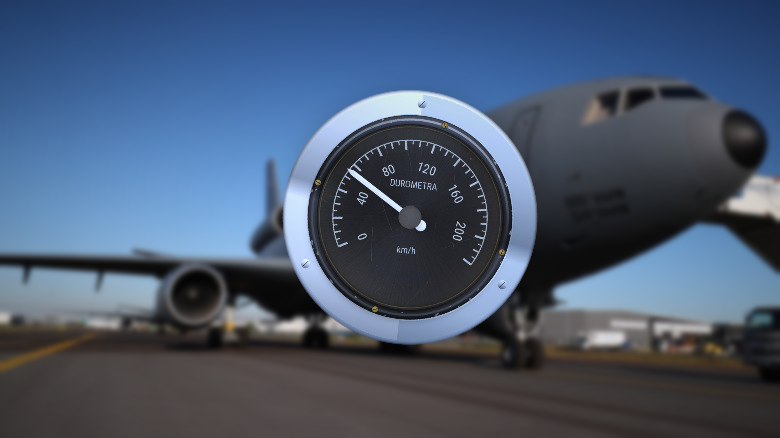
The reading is 55km/h
